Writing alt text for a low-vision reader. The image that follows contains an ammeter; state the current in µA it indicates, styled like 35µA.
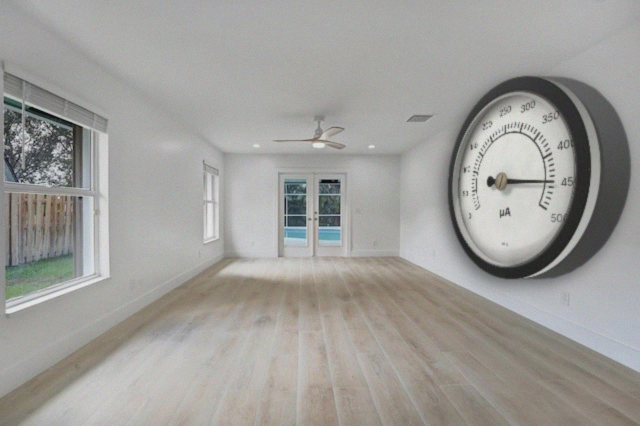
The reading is 450µA
